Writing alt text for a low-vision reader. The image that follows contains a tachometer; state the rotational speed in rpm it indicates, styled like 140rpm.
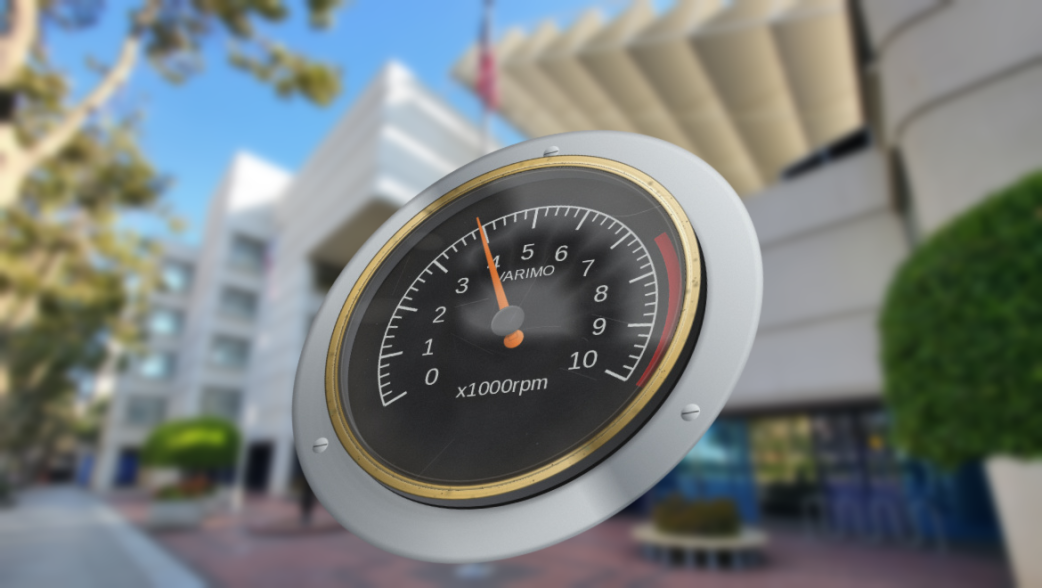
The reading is 4000rpm
